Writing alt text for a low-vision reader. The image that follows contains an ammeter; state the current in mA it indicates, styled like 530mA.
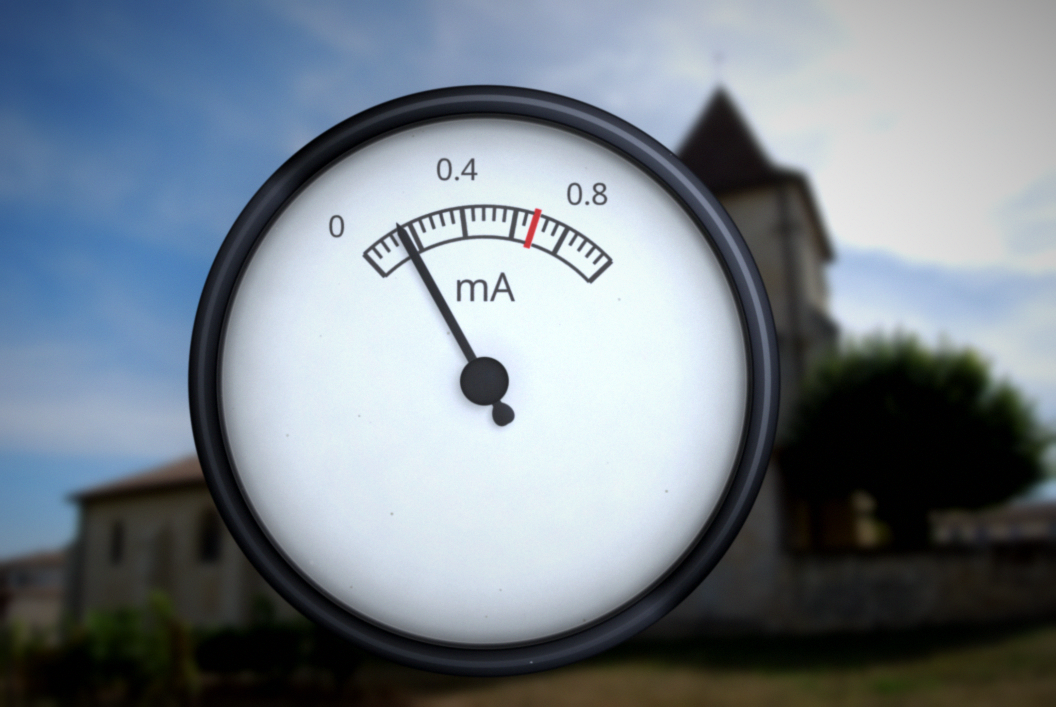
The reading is 0.16mA
